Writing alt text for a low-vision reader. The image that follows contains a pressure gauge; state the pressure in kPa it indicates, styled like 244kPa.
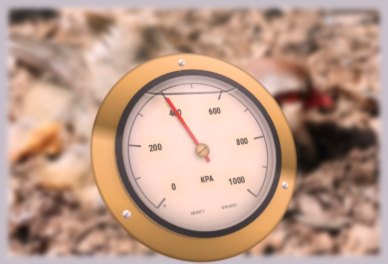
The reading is 400kPa
